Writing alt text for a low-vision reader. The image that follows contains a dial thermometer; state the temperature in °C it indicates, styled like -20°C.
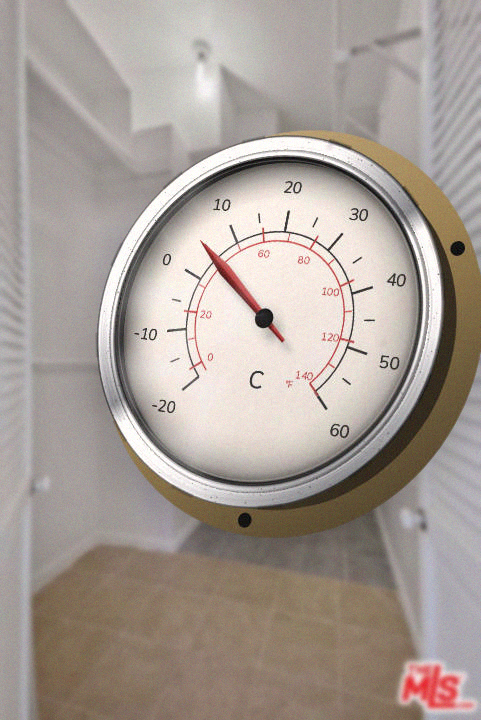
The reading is 5°C
